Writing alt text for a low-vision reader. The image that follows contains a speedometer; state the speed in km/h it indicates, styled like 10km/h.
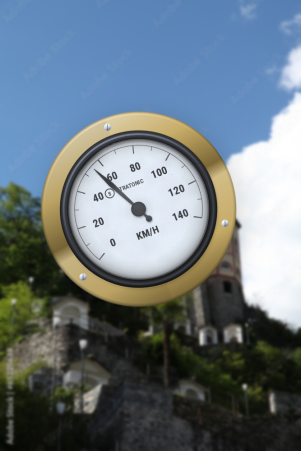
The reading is 55km/h
